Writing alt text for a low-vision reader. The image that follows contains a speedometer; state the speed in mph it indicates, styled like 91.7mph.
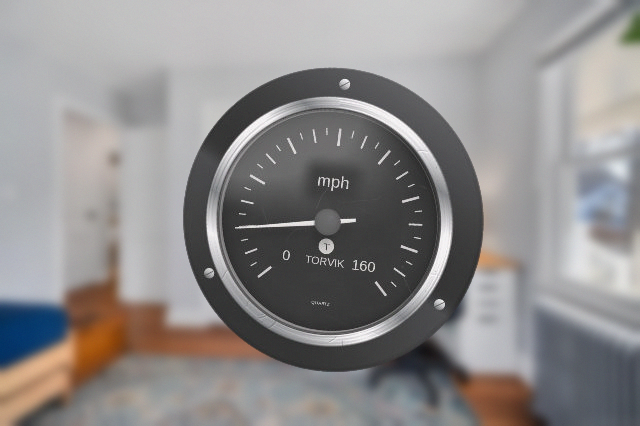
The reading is 20mph
